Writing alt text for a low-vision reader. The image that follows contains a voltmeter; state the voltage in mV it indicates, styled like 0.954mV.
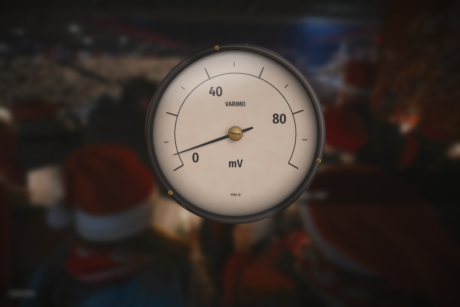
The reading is 5mV
